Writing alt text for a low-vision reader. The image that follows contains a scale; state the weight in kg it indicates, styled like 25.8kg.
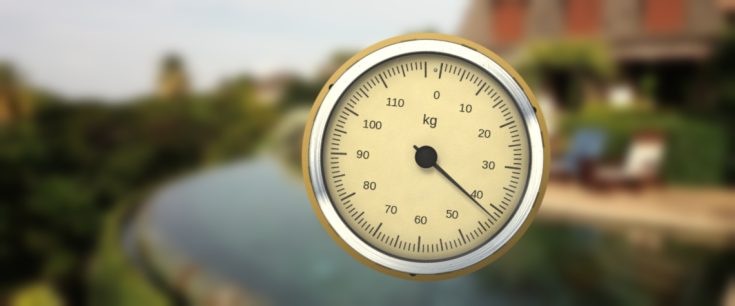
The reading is 42kg
